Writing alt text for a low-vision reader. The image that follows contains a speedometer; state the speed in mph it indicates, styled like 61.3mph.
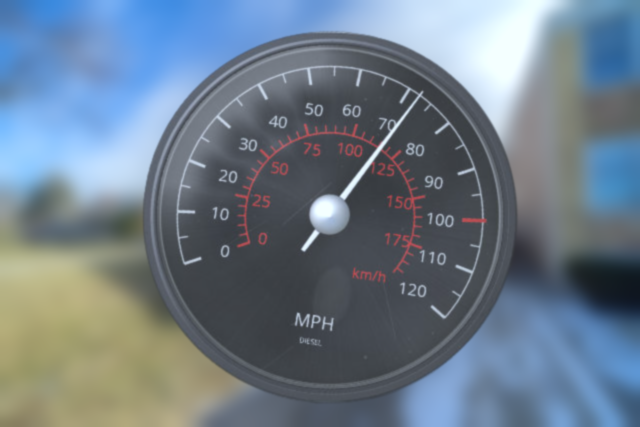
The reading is 72.5mph
